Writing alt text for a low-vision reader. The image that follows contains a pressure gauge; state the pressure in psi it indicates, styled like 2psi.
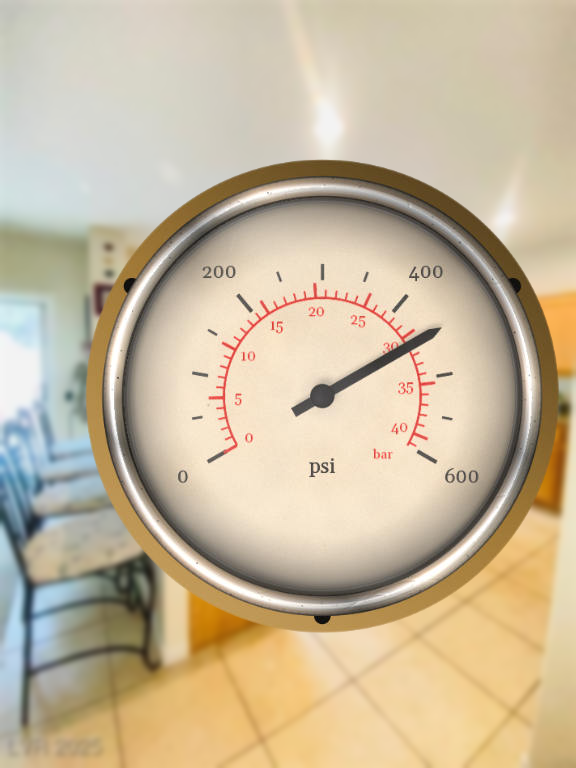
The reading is 450psi
